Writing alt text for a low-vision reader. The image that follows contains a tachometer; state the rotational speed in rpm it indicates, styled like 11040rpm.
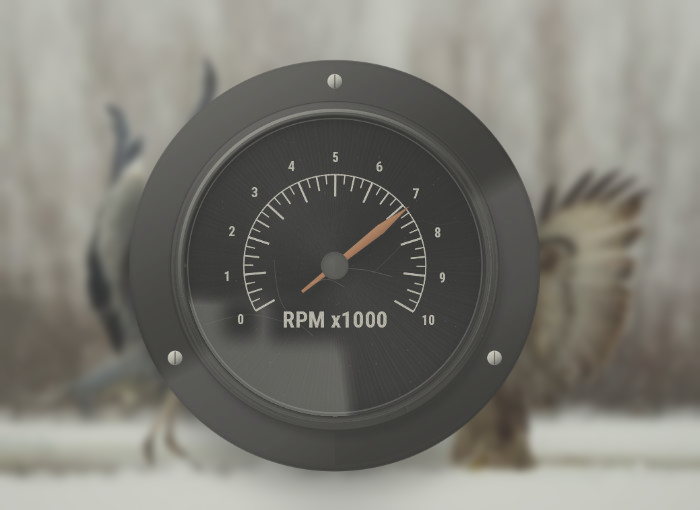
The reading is 7125rpm
